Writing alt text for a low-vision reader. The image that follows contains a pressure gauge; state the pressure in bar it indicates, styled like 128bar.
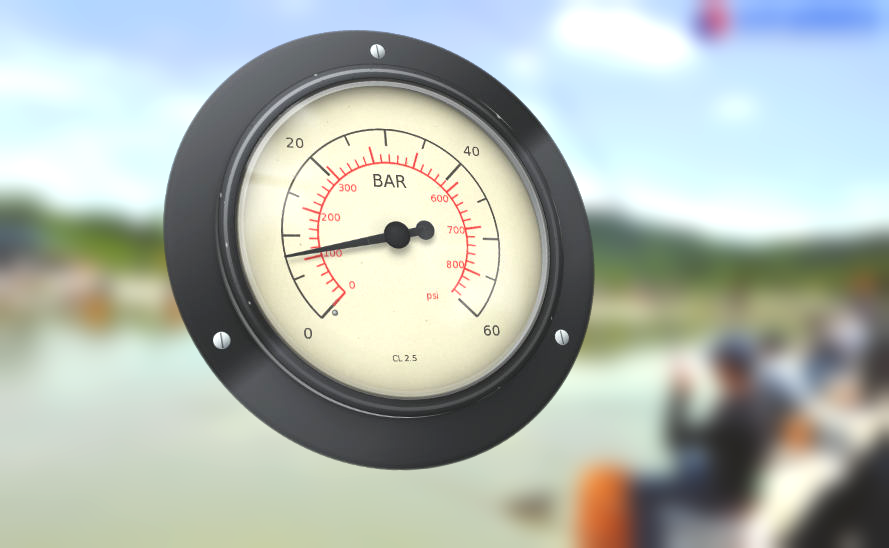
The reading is 7.5bar
